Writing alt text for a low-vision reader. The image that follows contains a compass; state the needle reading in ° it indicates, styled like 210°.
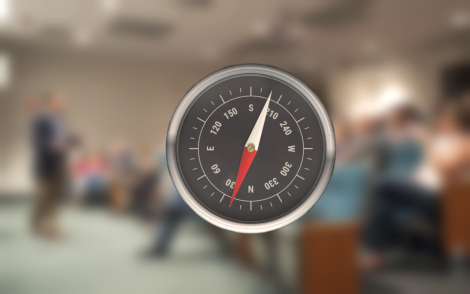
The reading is 20°
